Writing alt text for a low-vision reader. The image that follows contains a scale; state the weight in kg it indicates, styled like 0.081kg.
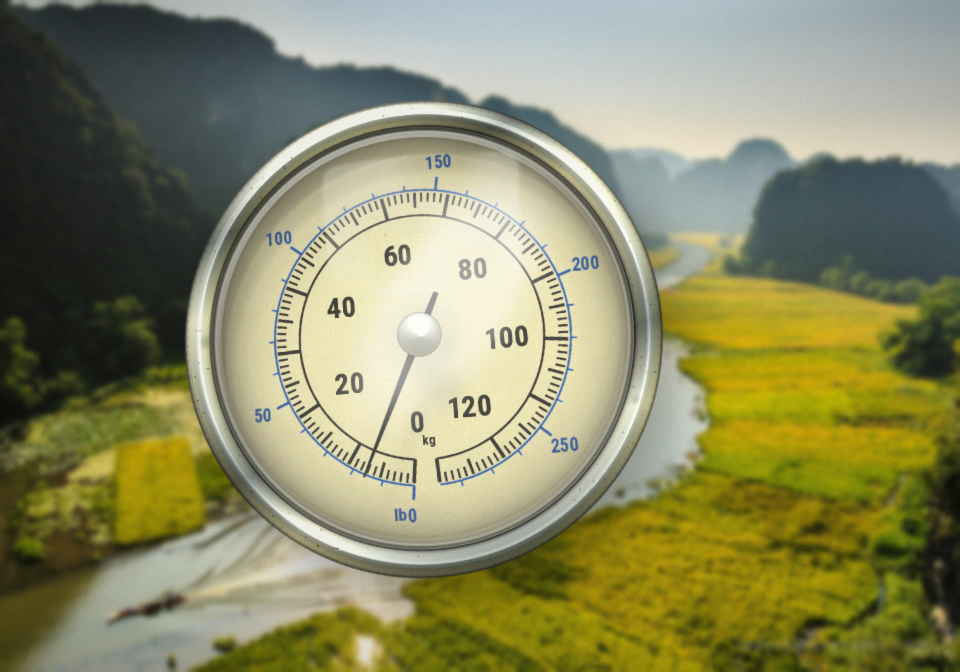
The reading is 7kg
